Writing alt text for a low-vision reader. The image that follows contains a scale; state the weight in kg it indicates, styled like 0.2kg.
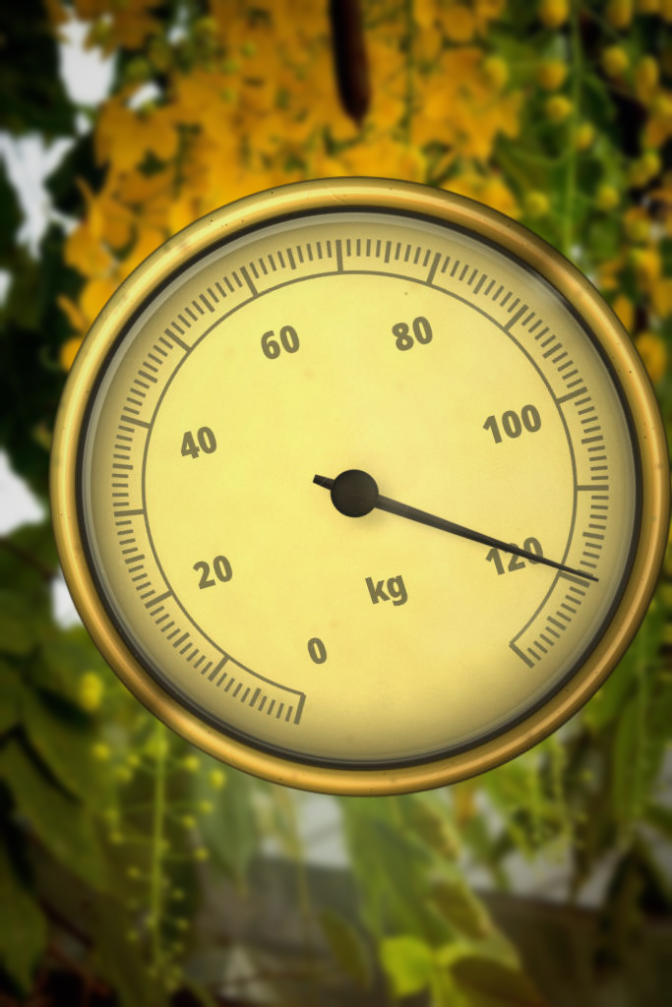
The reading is 119kg
